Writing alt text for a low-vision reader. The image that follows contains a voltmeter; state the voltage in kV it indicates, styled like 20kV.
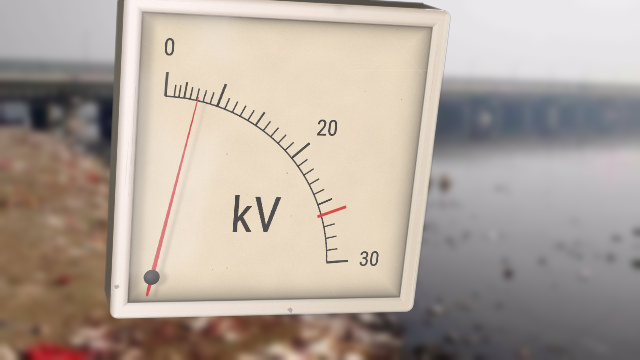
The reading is 7kV
